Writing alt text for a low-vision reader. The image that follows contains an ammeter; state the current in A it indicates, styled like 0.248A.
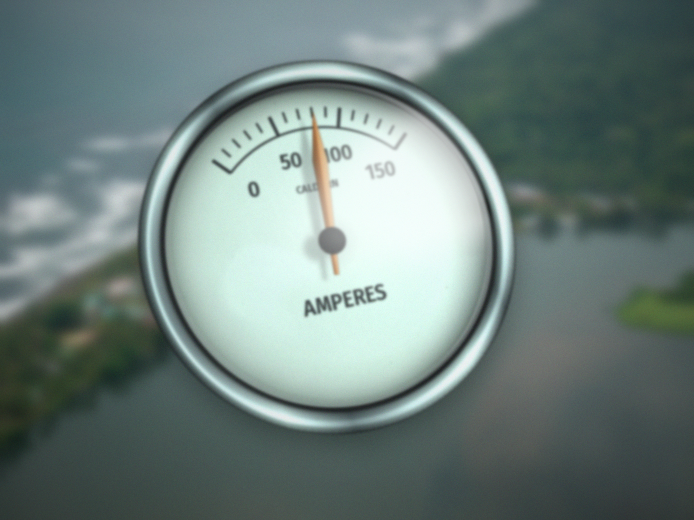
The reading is 80A
